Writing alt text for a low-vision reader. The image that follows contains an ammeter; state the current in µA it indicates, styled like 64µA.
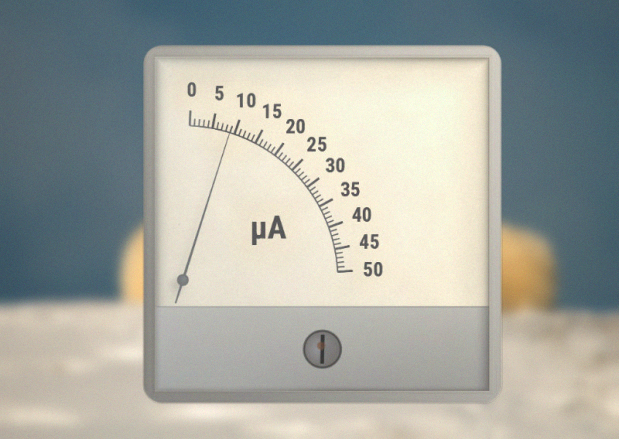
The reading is 9µA
